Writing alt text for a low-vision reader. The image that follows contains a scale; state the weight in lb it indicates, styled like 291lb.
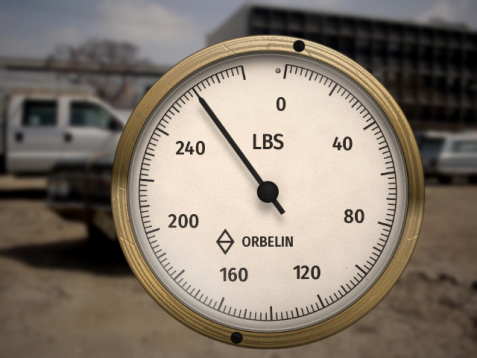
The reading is 260lb
